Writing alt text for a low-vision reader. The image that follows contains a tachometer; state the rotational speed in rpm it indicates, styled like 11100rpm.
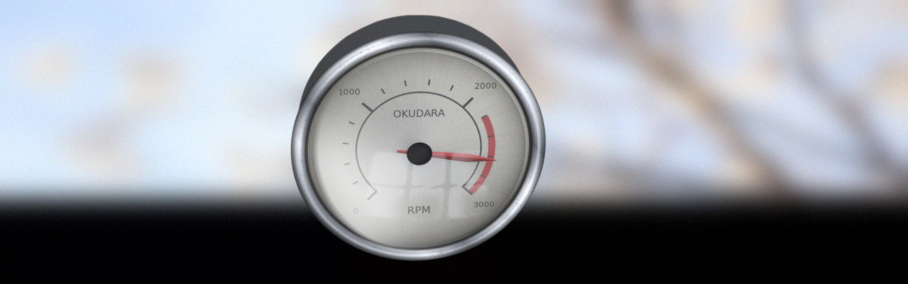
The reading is 2600rpm
